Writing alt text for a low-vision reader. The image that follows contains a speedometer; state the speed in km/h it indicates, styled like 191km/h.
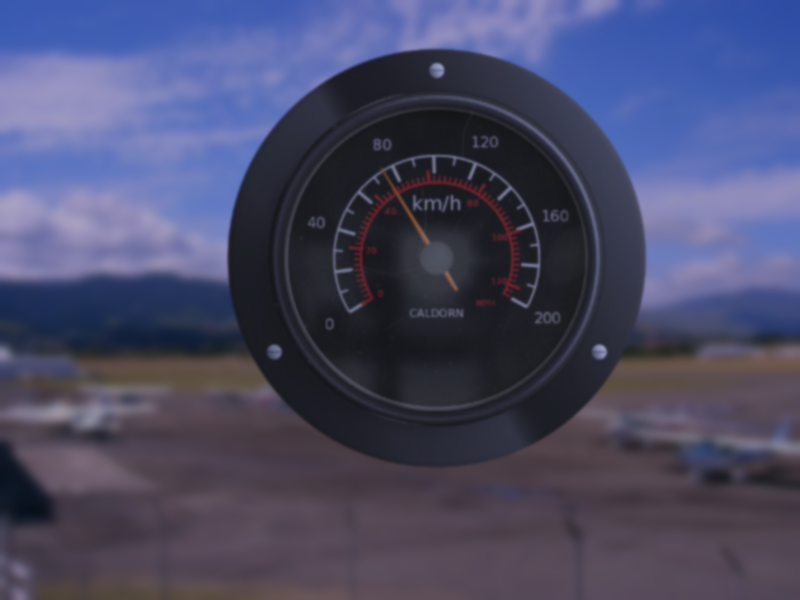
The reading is 75km/h
